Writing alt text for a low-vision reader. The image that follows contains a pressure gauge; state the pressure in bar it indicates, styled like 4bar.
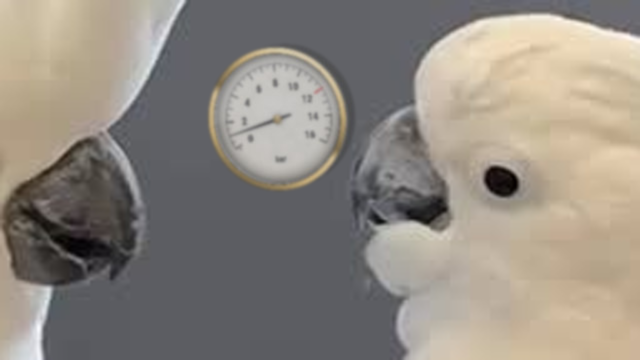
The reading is 1bar
